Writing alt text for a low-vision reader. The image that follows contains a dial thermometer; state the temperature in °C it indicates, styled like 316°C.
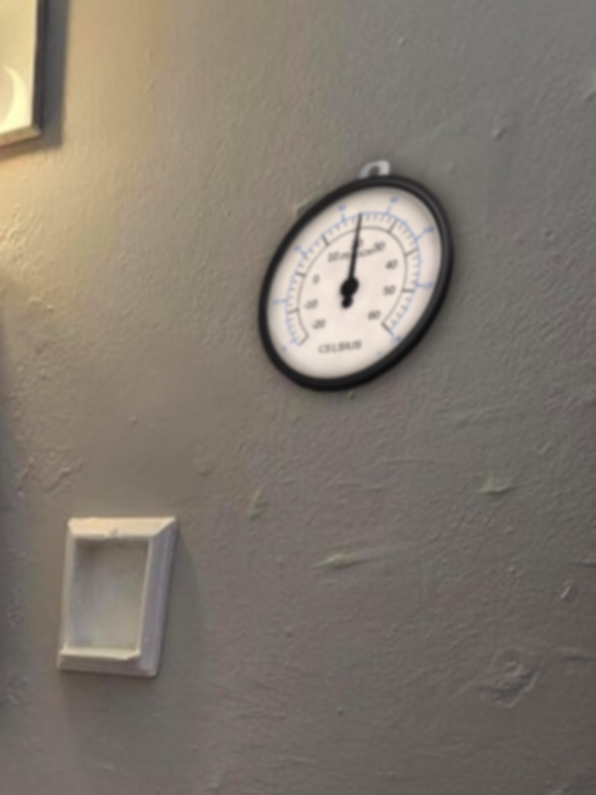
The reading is 20°C
